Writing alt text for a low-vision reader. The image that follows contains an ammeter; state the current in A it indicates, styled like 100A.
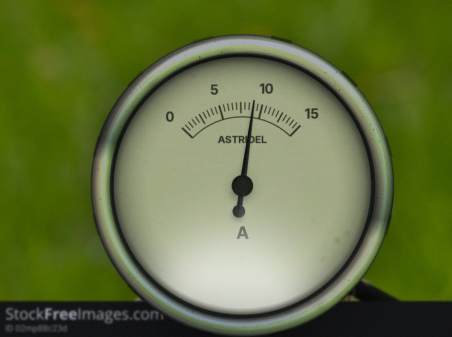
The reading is 9A
